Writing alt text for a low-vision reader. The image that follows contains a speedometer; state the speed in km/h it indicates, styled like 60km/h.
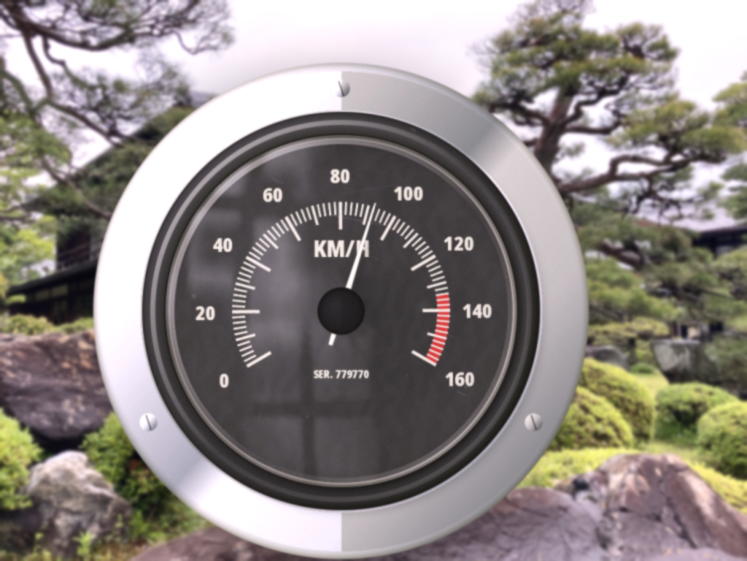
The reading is 92km/h
